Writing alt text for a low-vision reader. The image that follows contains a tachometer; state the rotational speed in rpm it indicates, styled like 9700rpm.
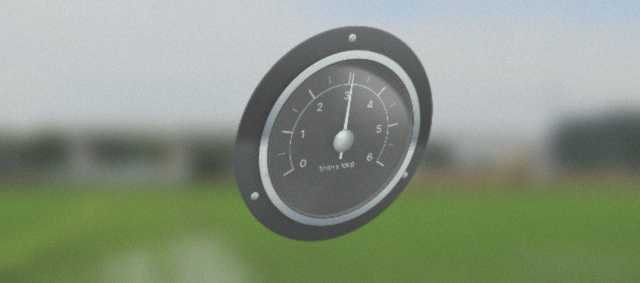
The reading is 3000rpm
